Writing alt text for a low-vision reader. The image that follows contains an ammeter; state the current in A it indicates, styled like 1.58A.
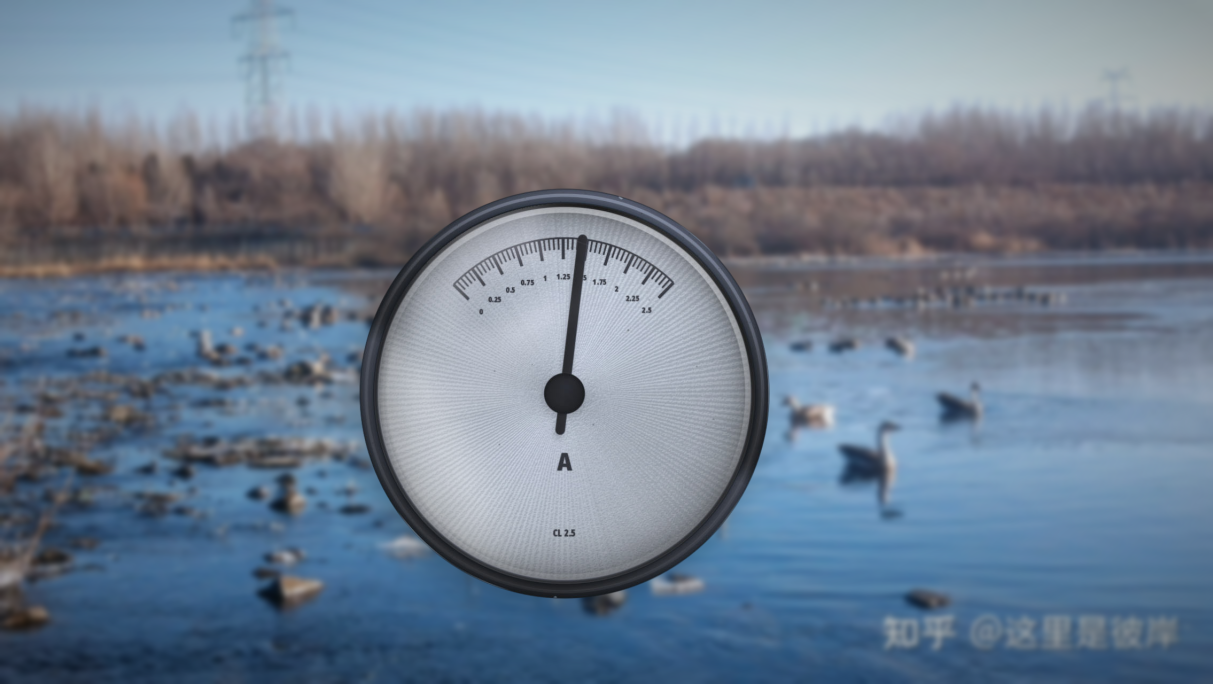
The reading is 1.45A
